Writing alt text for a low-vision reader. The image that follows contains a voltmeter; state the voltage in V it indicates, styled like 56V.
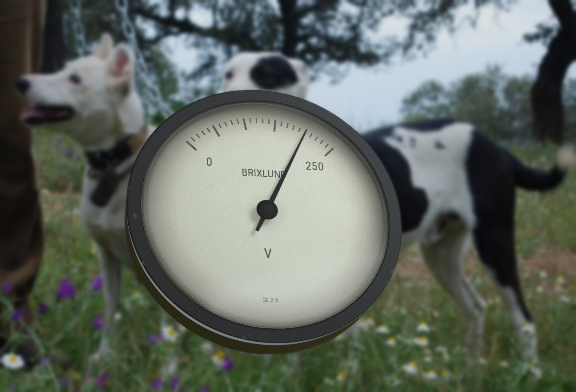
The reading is 200V
